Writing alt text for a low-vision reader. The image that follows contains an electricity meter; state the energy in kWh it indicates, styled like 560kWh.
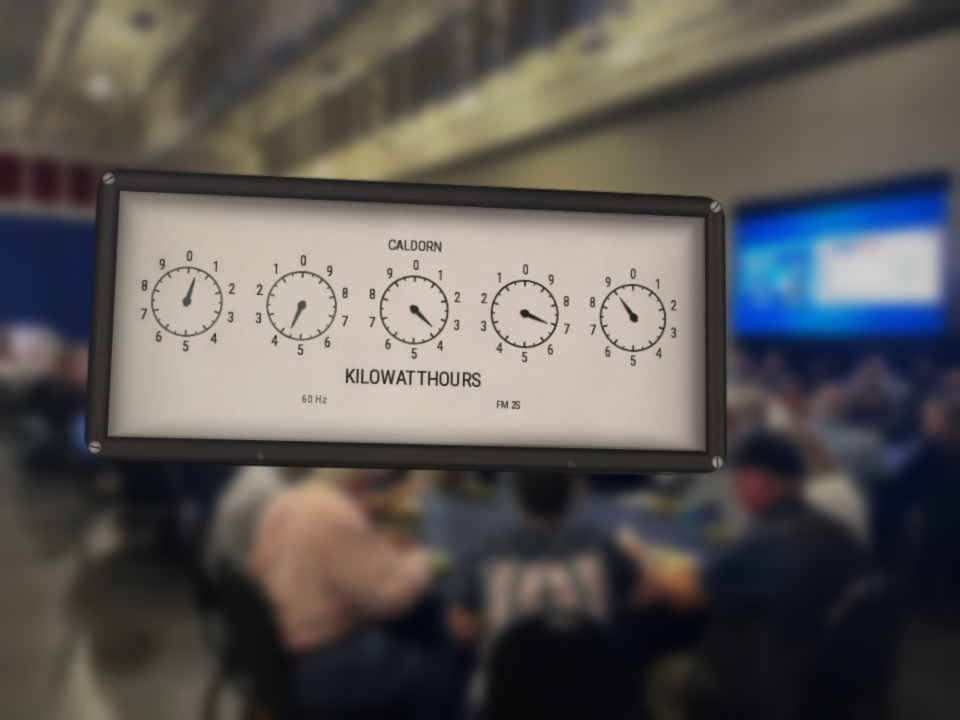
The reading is 4369kWh
